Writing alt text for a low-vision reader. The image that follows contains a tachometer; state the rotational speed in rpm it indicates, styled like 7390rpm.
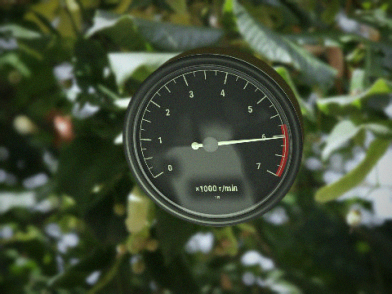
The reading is 6000rpm
